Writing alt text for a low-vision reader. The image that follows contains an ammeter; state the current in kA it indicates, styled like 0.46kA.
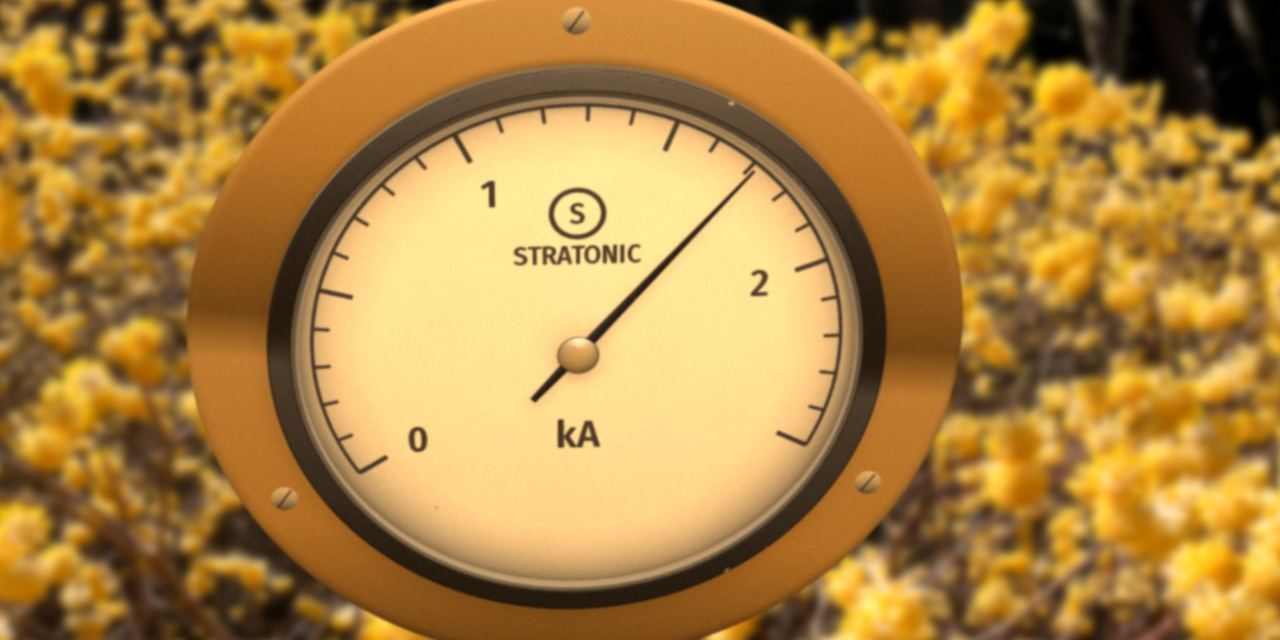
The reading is 1.7kA
